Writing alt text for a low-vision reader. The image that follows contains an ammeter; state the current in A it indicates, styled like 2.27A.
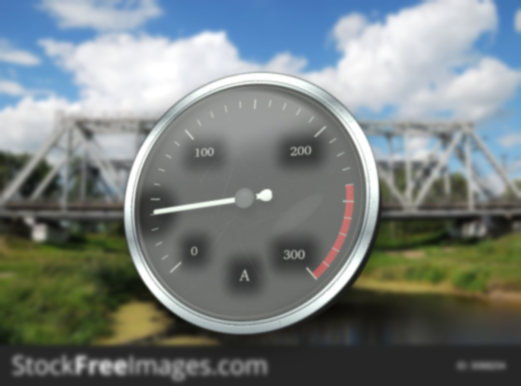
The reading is 40A
